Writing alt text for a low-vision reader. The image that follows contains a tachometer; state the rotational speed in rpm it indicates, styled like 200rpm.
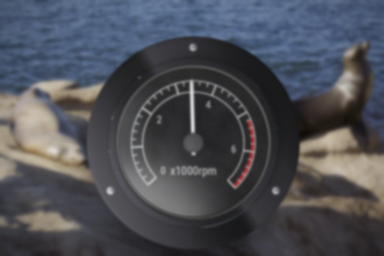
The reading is 3400rpm
